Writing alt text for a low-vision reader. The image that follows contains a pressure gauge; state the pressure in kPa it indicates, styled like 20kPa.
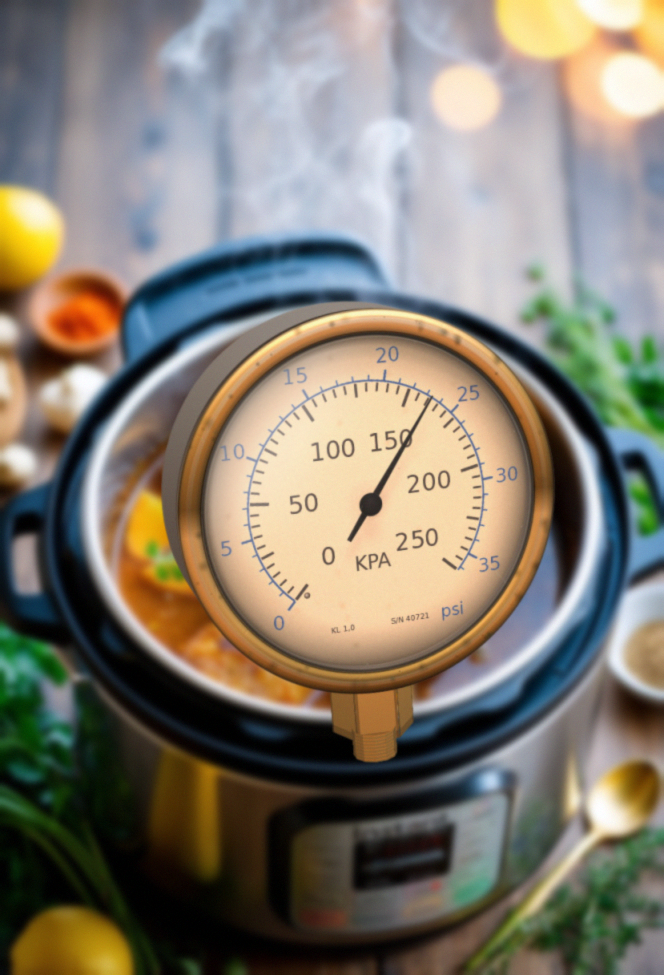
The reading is 160kPa
